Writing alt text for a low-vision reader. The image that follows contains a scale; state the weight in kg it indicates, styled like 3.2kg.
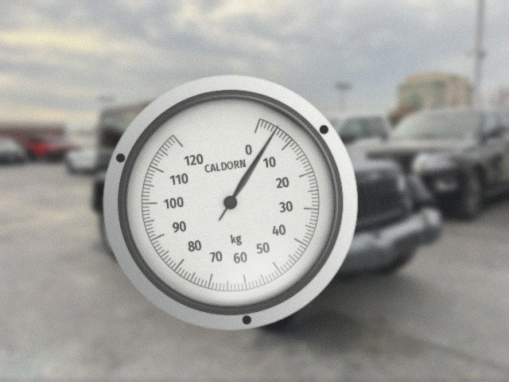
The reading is 5kg
